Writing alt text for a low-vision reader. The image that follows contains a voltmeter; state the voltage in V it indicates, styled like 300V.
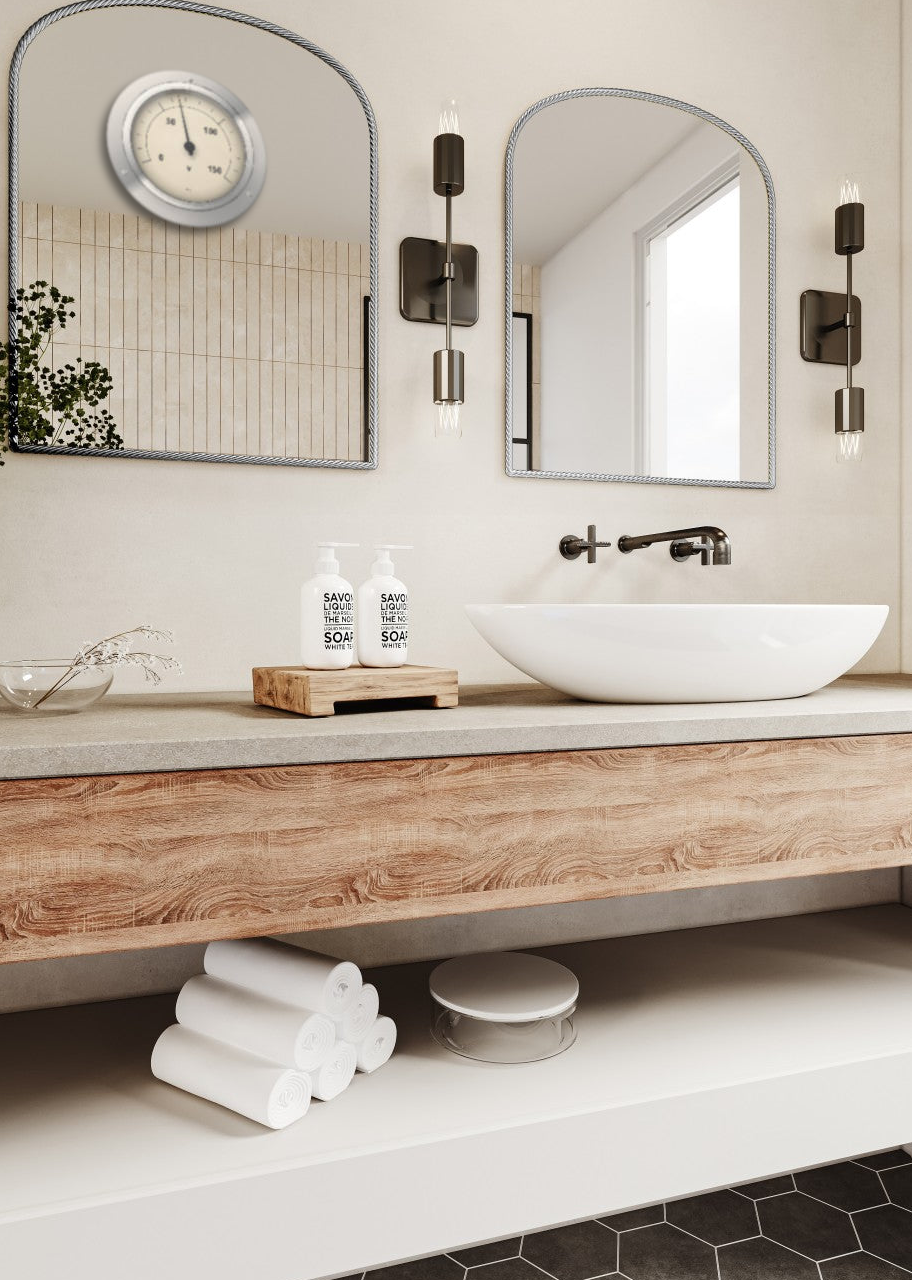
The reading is 65V
